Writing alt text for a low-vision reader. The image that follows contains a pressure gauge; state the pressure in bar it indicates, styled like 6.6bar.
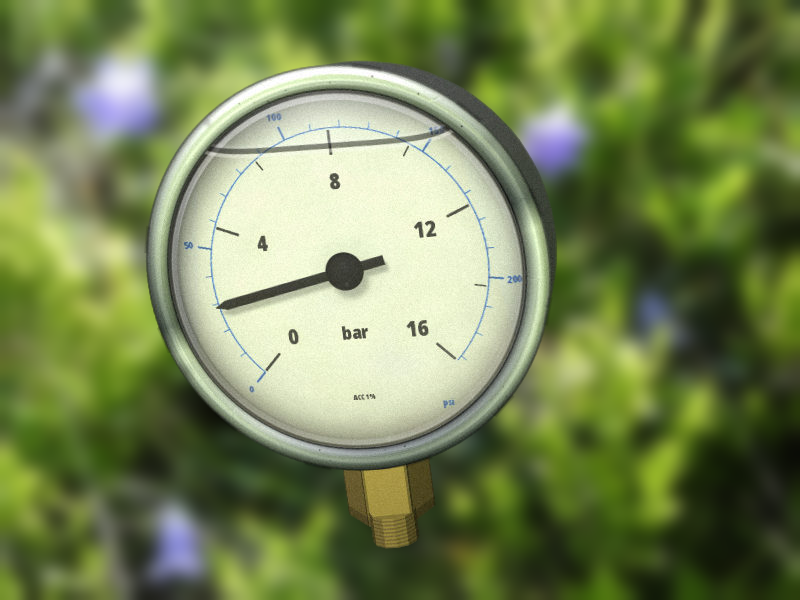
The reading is 2bar
